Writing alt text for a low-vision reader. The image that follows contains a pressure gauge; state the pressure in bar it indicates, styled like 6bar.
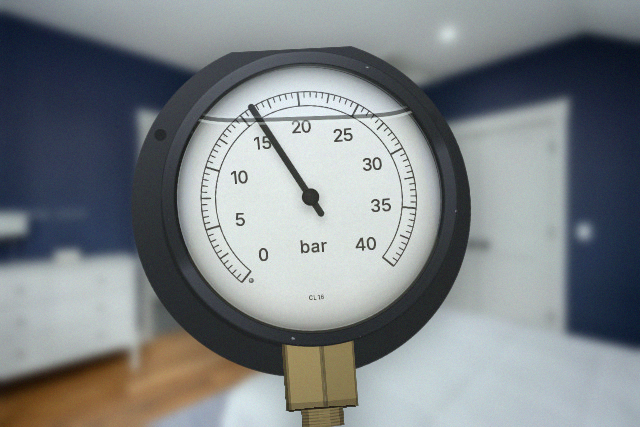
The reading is 16bar
